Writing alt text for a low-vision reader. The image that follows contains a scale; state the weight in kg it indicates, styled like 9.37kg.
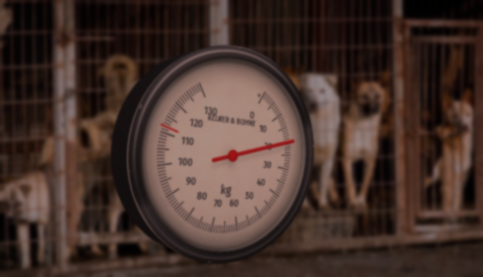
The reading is 20kg
